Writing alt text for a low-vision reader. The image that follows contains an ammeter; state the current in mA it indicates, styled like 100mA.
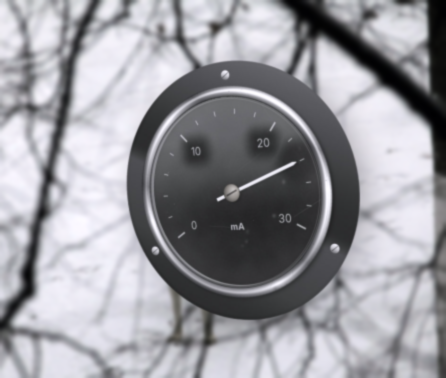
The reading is 24mA
